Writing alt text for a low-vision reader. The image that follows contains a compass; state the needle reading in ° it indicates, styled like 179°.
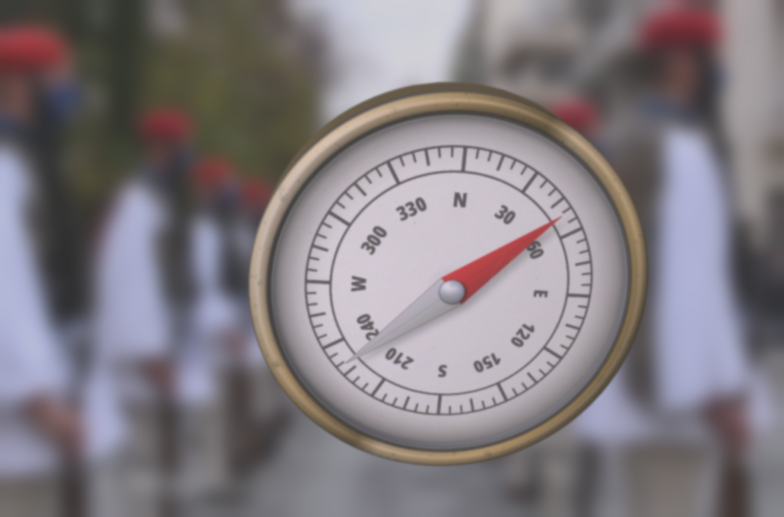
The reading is 50°
